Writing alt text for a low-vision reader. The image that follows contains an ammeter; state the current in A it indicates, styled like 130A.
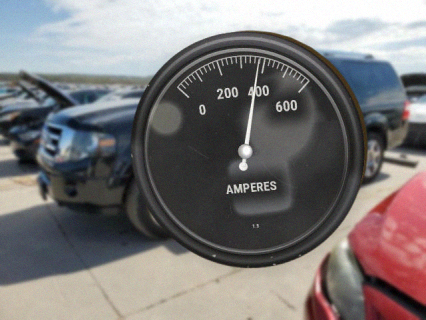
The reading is 380A
